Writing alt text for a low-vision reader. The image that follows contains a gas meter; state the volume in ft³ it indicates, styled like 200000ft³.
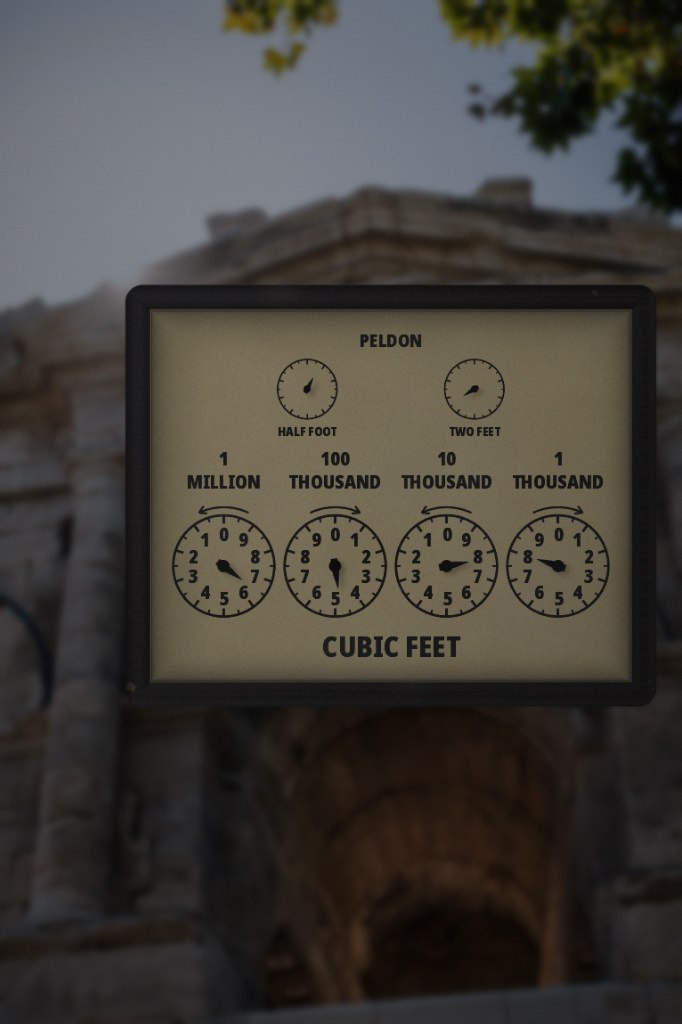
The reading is 647800ft³
